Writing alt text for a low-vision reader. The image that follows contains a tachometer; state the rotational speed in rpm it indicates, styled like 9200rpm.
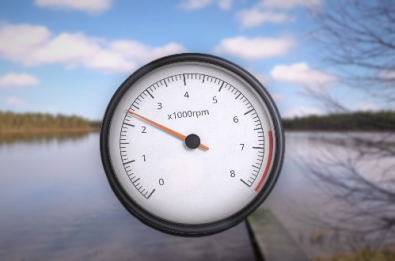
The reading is 2300rpm
